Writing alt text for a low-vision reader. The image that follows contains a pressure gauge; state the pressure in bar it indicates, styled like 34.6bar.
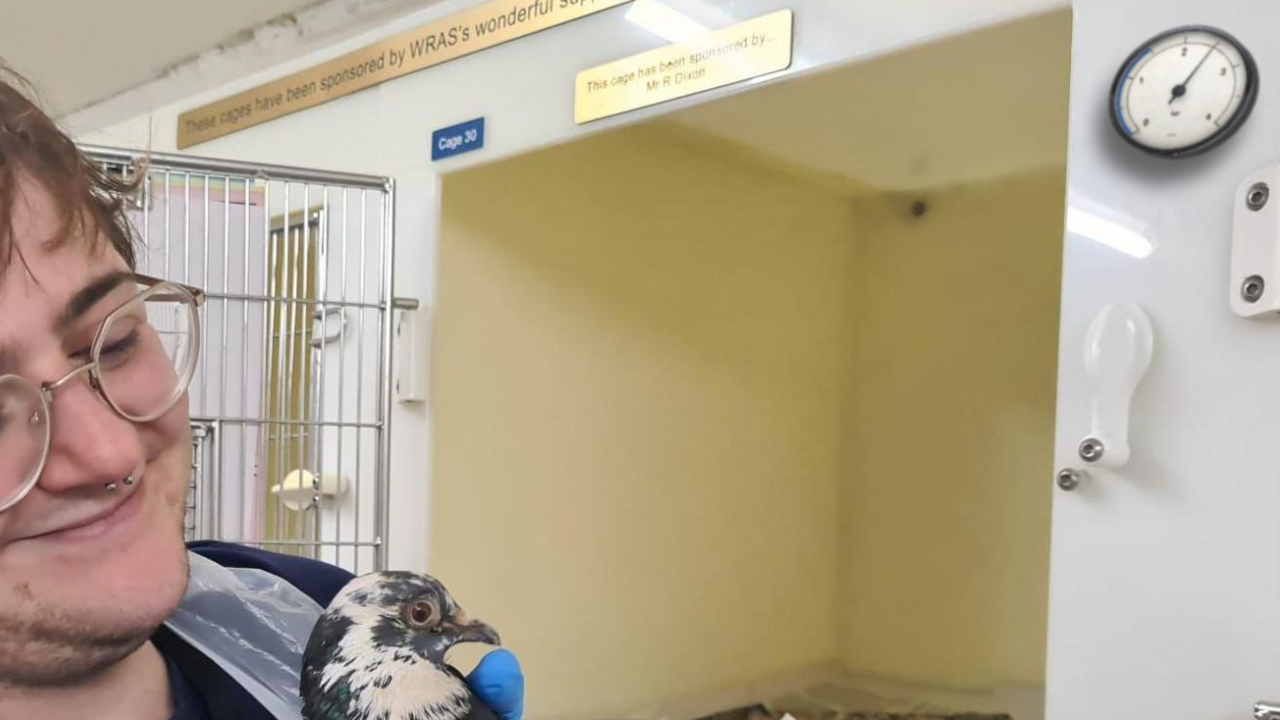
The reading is 2.5bar
